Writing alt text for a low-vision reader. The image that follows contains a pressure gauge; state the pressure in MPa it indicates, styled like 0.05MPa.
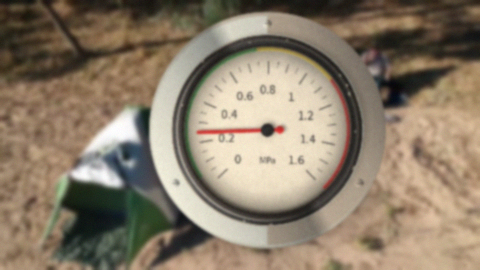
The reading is 0.25MPa
